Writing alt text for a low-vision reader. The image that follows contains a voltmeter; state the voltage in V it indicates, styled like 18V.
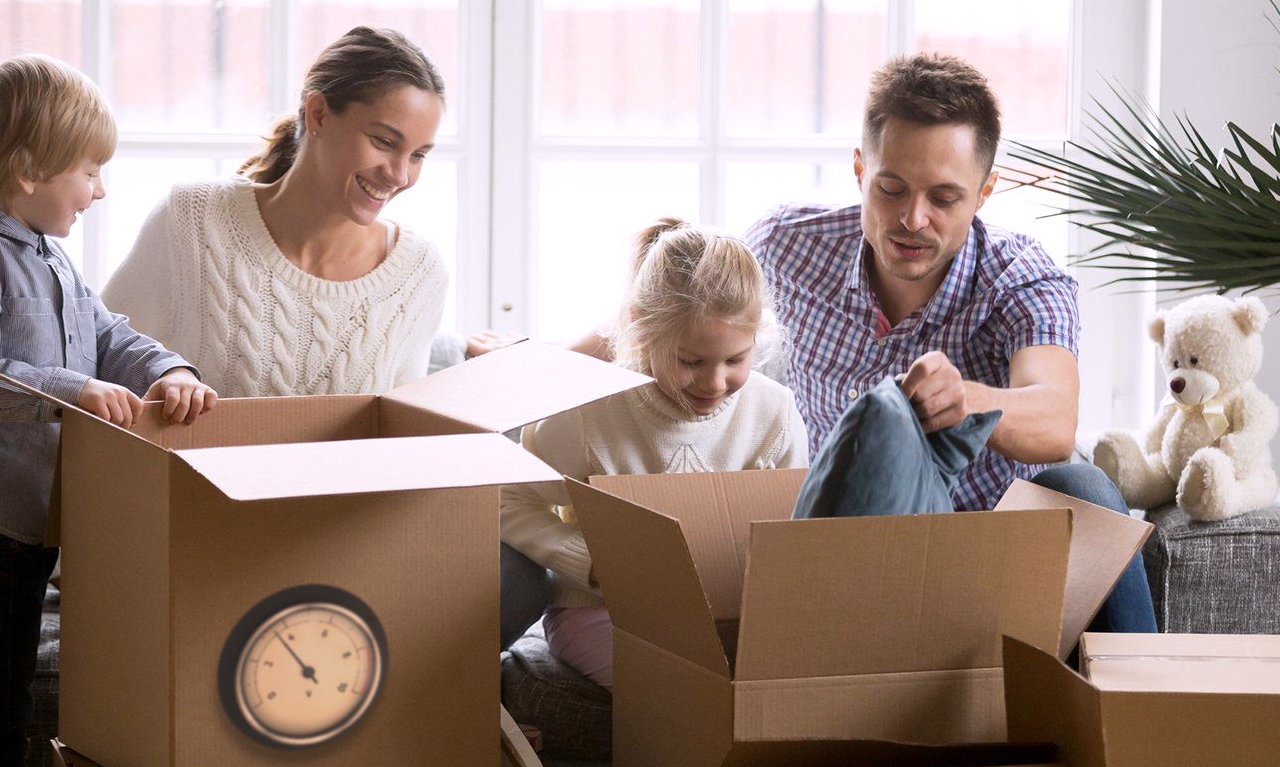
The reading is 3.5V
